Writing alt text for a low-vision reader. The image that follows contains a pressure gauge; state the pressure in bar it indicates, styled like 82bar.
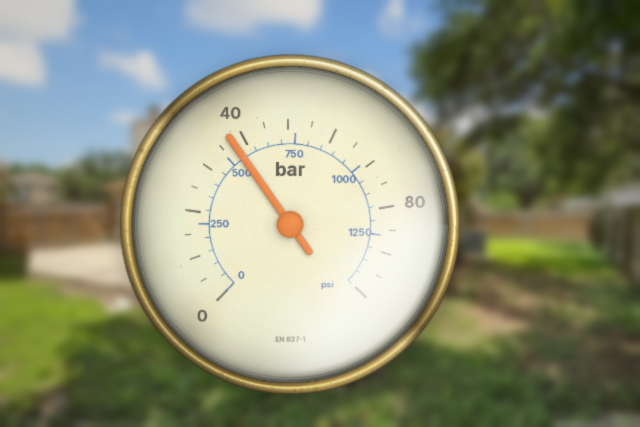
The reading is 37.5bar
